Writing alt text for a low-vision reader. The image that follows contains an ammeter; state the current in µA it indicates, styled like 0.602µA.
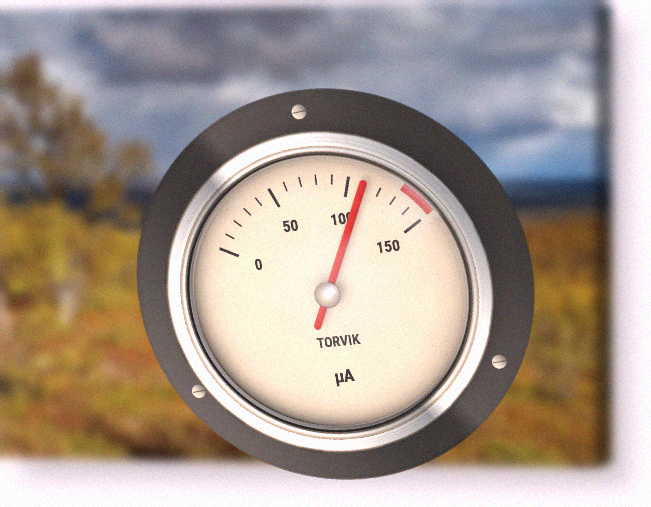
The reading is 110µA
